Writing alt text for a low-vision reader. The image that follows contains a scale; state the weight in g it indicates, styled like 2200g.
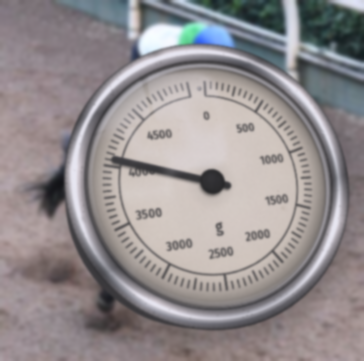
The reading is 4050g
